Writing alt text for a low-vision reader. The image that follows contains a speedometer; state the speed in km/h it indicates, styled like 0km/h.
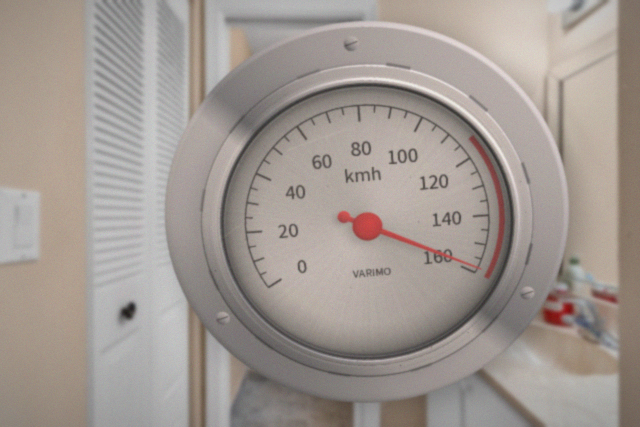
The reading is 157.5km/h
